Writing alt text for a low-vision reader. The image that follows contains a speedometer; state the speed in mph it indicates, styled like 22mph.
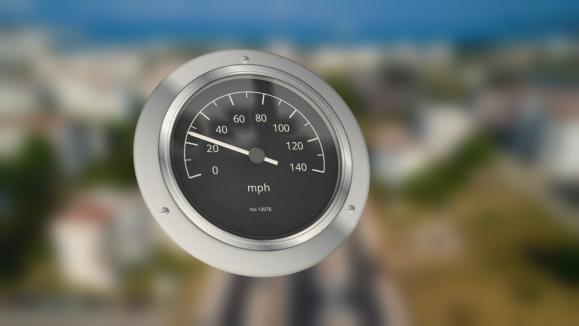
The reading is 25mph
